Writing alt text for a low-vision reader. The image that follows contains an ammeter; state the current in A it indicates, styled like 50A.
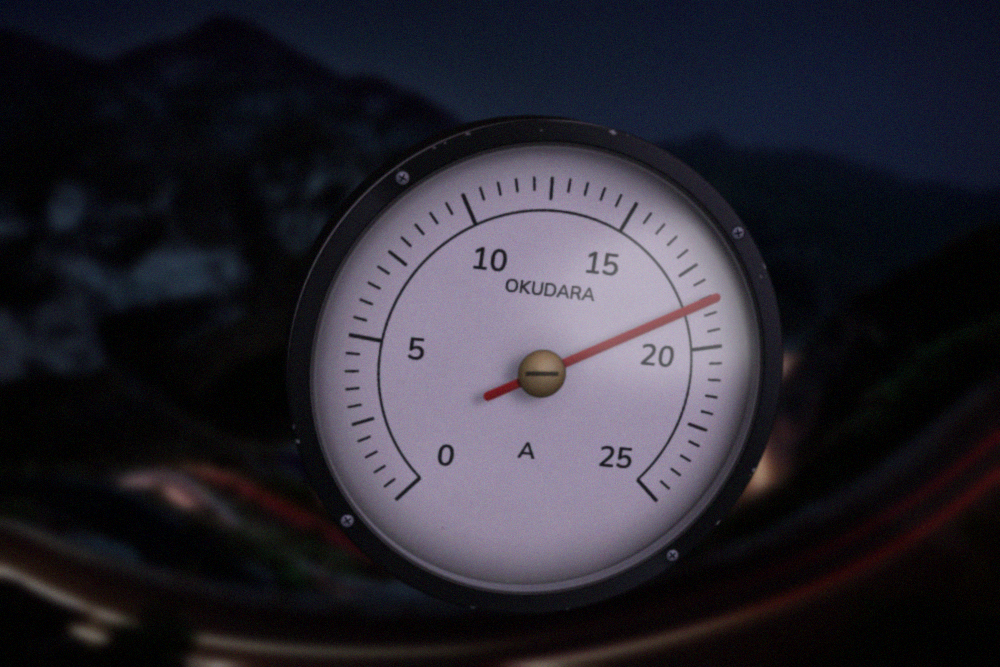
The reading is 18.5A
